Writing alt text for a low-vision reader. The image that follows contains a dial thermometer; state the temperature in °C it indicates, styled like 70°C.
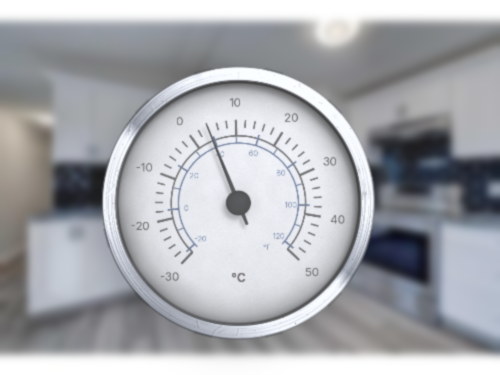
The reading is 4°C
